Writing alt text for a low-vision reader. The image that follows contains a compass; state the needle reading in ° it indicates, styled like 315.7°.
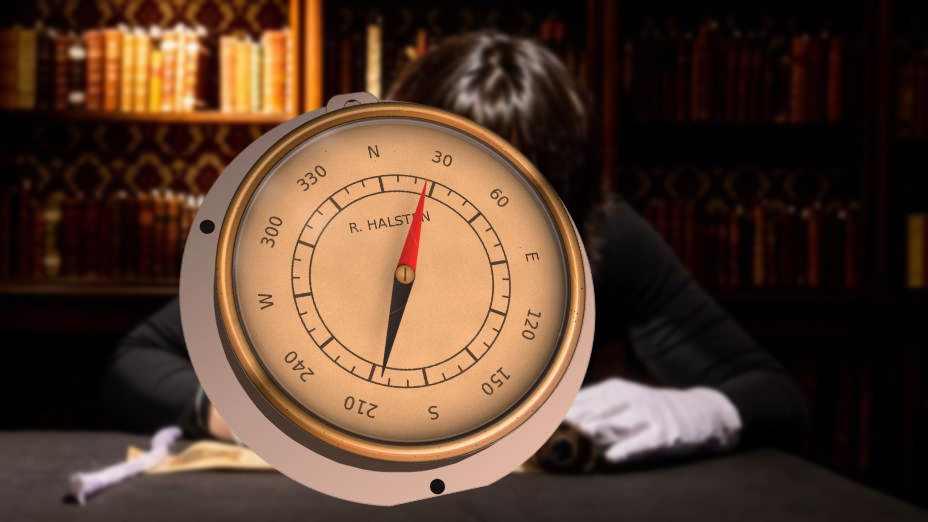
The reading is 25°
